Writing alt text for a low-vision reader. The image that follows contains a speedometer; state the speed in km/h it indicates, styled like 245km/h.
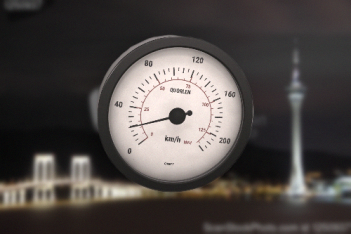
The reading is 20km/h
